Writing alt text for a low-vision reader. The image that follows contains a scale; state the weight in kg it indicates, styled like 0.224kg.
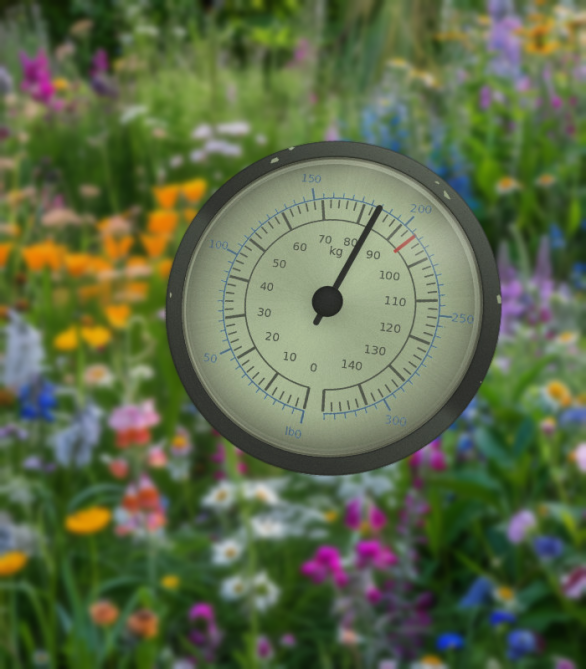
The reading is 84kg
